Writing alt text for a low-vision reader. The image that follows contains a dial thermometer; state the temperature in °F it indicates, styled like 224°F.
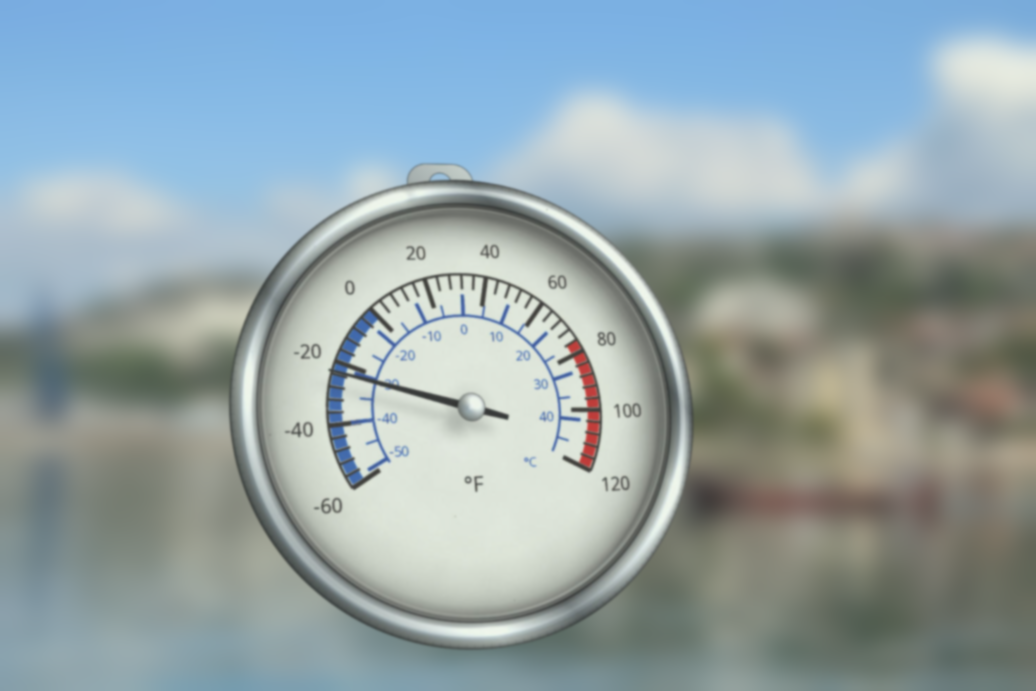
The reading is -24°F
